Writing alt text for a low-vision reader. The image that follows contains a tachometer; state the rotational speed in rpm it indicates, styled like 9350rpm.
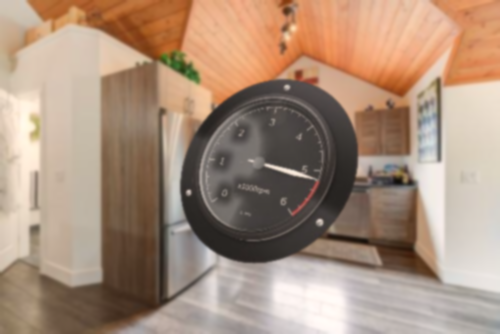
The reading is 5200rpm
